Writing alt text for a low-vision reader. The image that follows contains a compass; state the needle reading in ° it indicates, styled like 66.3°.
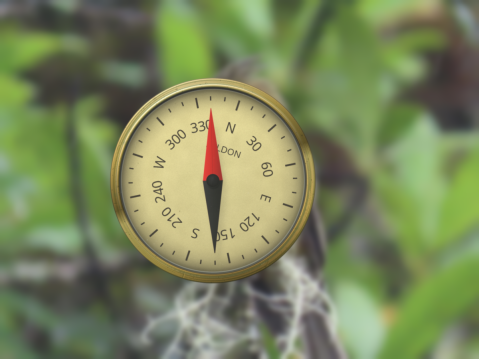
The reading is 340°
